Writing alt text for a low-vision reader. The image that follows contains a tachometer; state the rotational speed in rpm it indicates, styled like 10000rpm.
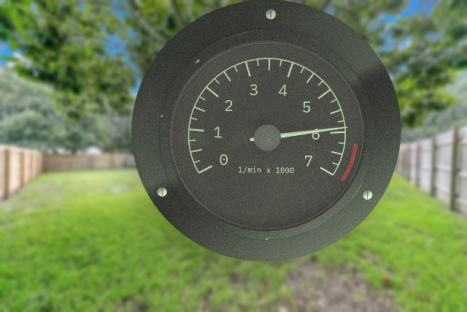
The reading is 5875rpm
